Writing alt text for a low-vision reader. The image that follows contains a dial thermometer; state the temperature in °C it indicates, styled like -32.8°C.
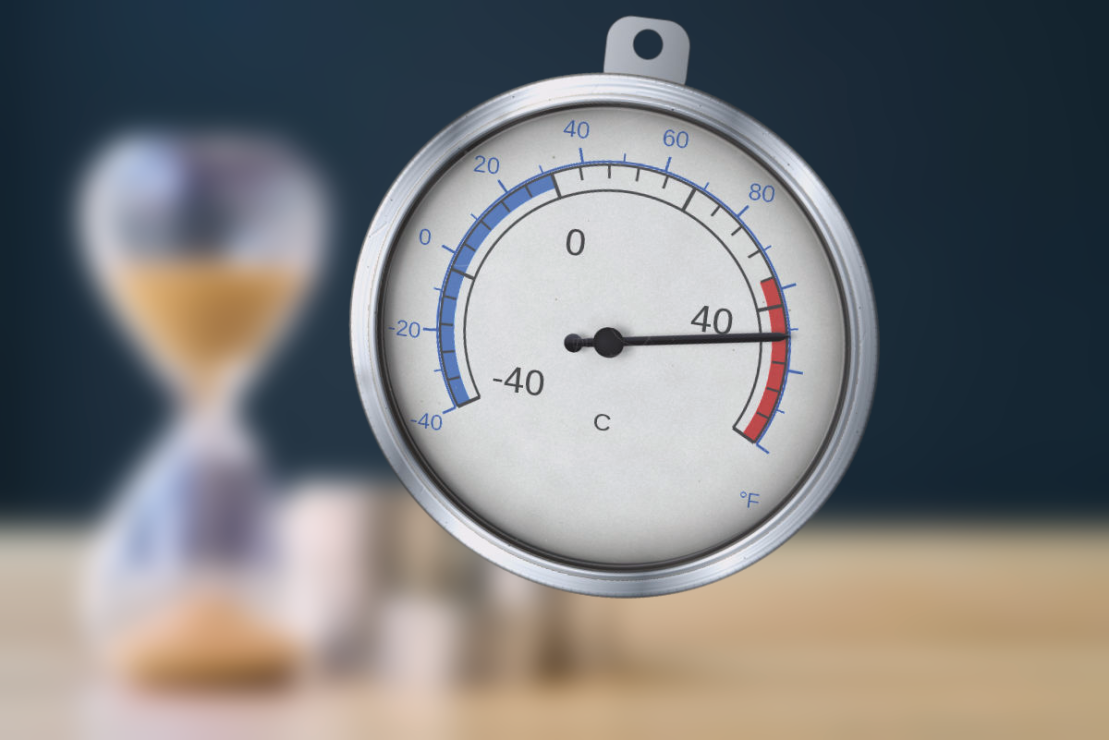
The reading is 44°C
